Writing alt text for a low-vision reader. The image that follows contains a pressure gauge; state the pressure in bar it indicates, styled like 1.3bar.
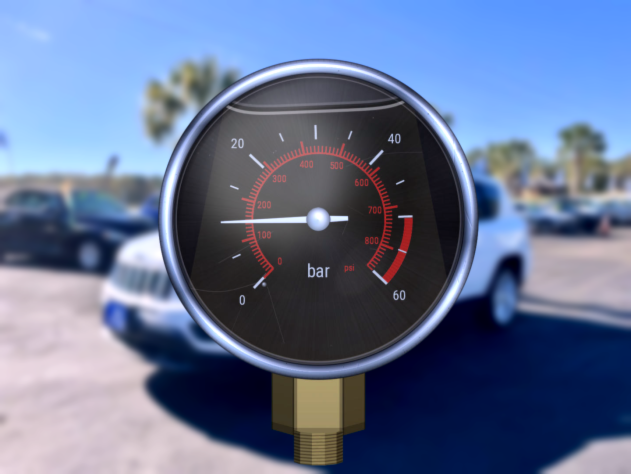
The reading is 10bar
